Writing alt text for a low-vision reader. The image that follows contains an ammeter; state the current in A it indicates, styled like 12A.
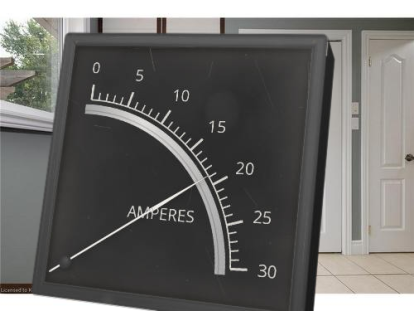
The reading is 19A
